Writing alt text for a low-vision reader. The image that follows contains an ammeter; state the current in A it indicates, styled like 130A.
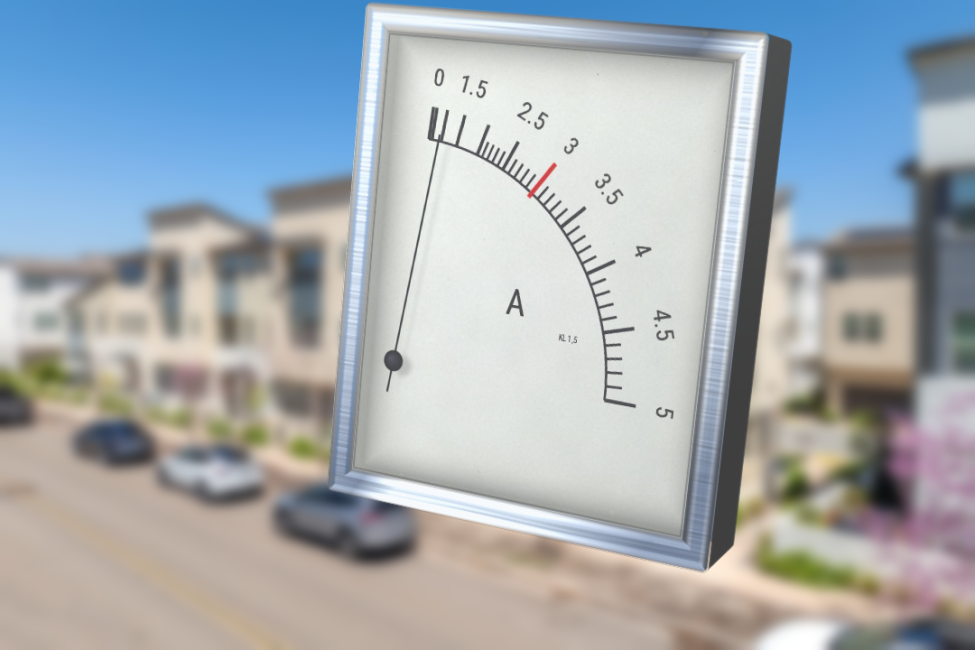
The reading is 1A
